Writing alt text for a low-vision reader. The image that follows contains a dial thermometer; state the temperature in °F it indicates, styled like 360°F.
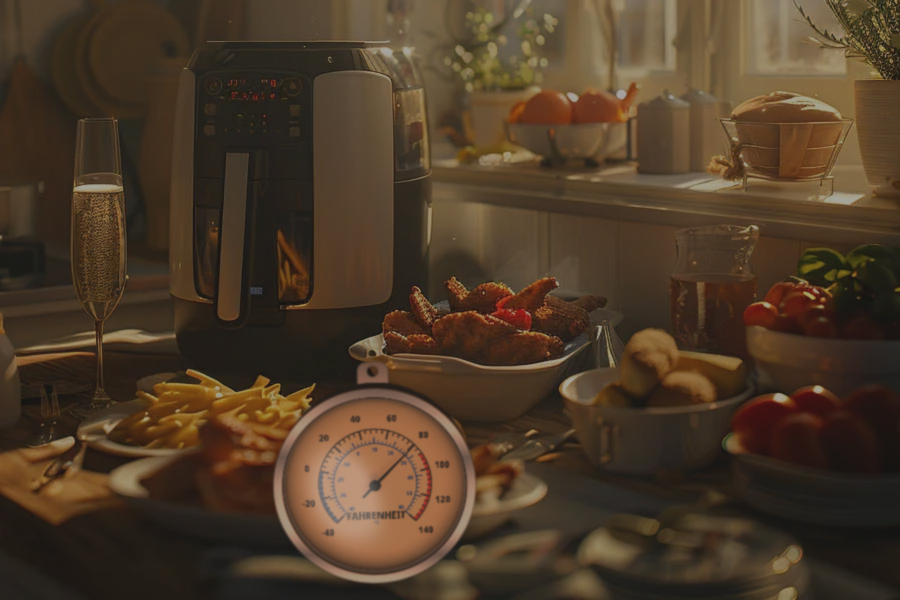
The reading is 80°F
